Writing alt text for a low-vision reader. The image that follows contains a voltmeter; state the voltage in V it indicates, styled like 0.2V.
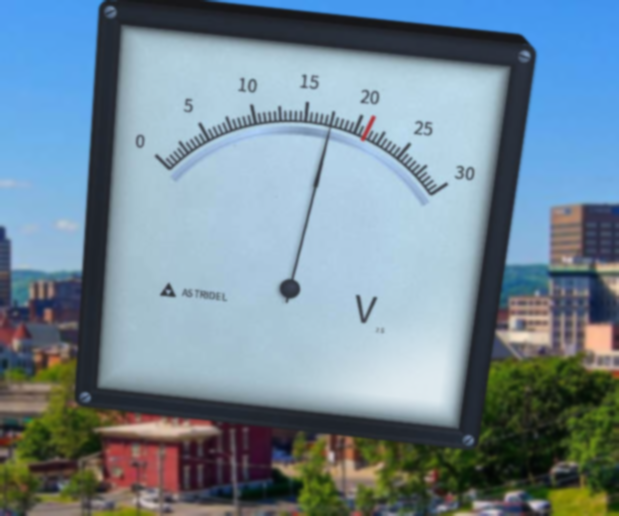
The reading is 17.5V
